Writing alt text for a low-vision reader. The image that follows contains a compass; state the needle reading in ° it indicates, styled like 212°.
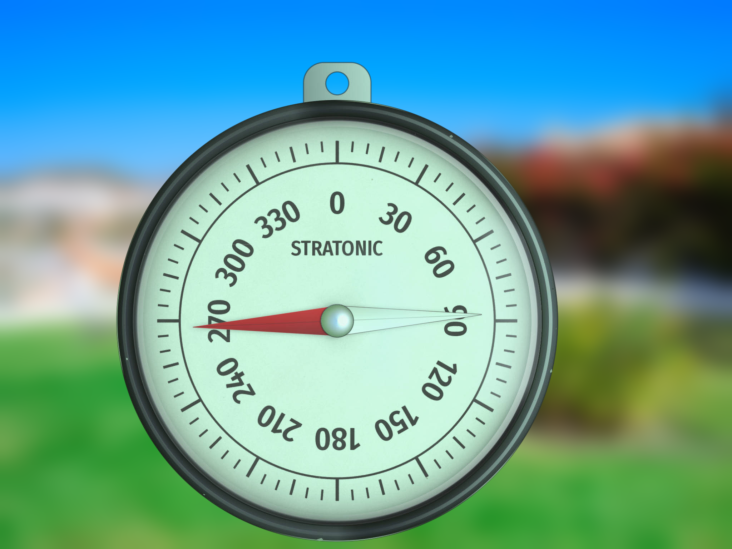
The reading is 267.5°
